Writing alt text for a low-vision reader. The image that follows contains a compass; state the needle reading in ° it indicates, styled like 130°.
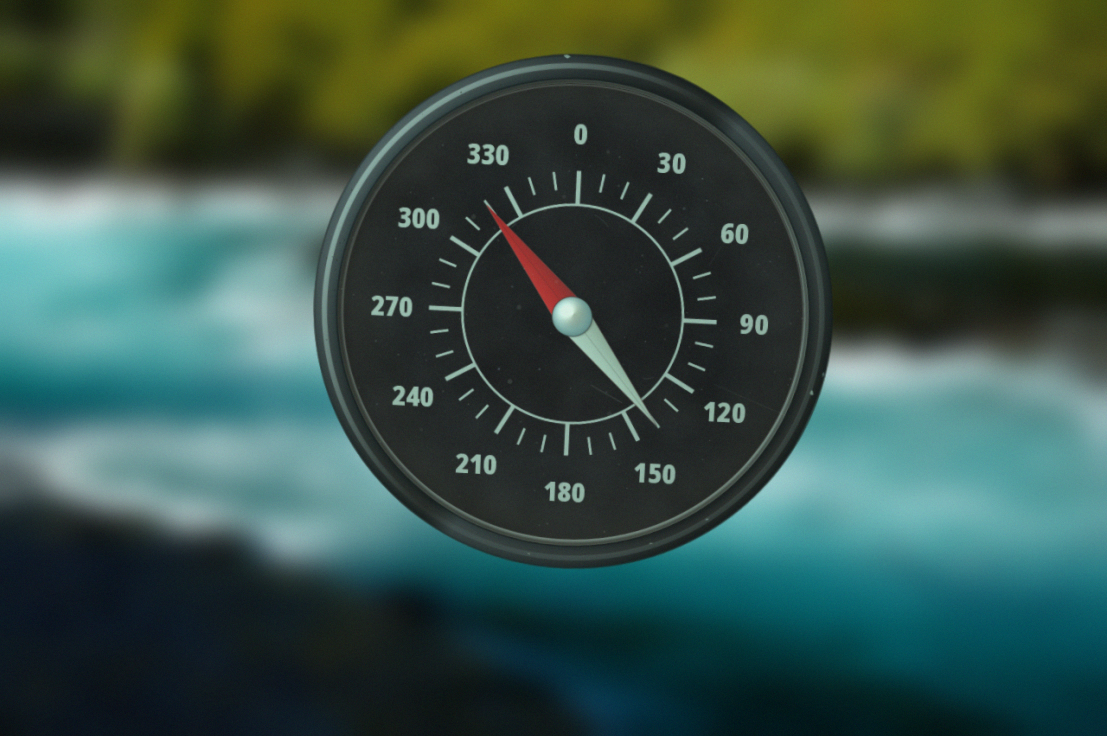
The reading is 320°
